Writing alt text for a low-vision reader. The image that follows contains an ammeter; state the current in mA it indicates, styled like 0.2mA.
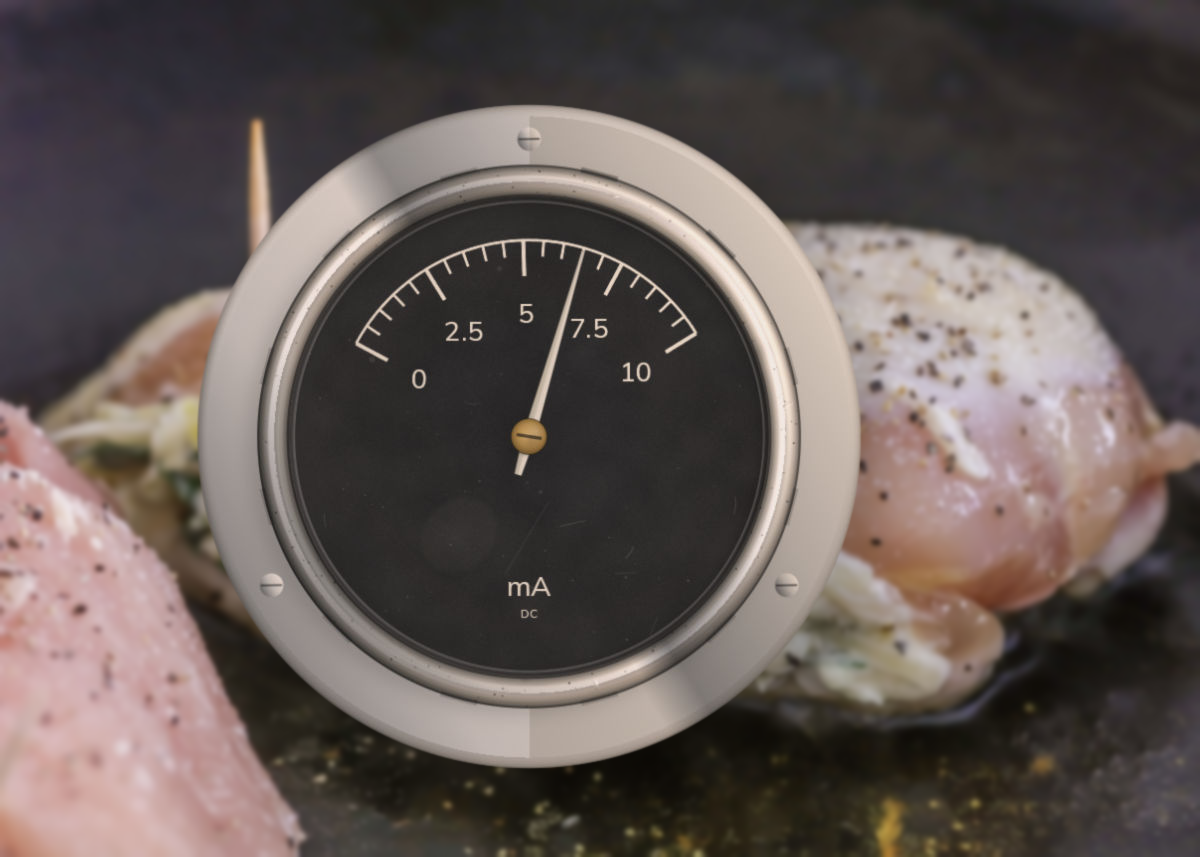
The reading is 6.5mA
